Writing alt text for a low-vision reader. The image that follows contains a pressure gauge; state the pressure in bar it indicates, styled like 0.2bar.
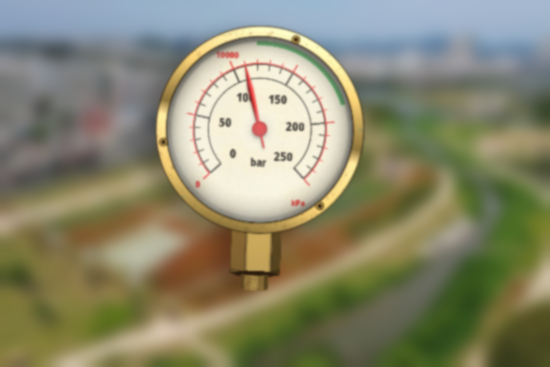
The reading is 110bar
